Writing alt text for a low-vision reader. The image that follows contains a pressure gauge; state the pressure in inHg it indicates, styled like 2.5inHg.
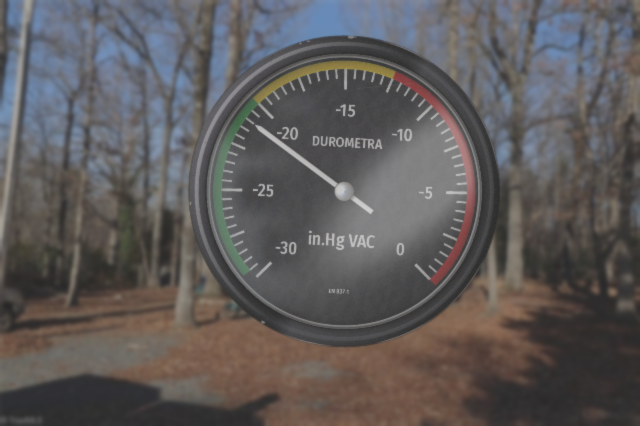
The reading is -21inHg
